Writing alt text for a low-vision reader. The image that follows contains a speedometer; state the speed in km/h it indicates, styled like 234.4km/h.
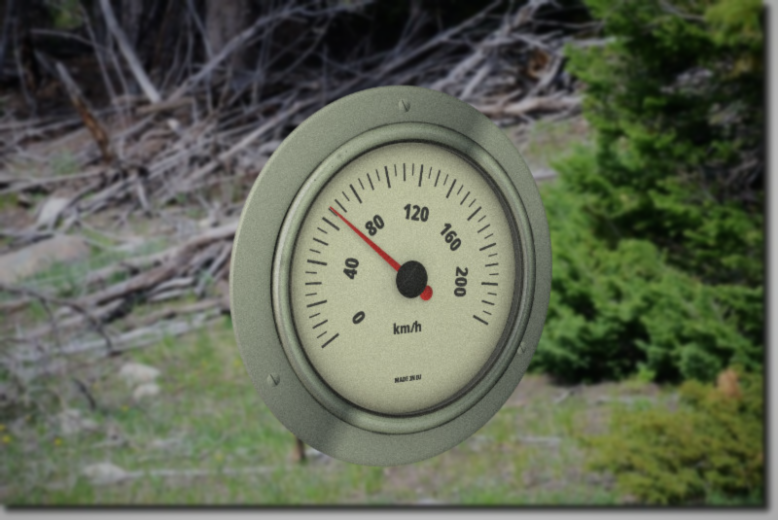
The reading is 65km/h
